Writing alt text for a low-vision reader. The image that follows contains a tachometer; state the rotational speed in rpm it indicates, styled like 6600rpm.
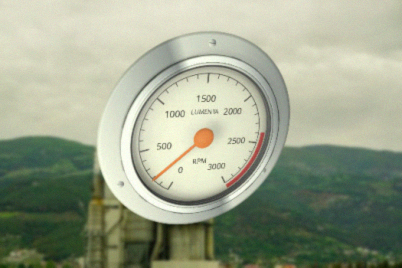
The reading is 200rpm
